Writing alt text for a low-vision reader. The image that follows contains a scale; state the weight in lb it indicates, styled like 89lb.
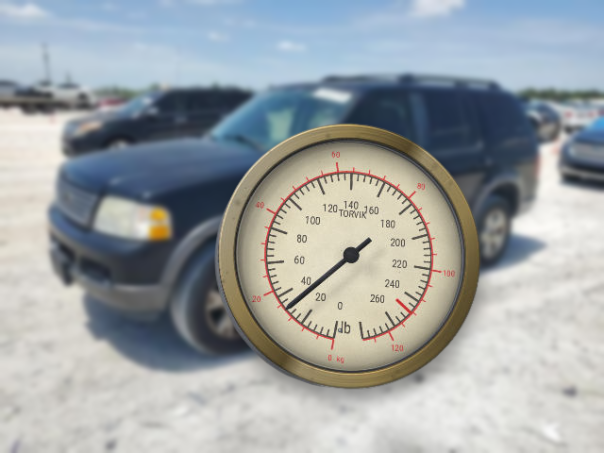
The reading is 32lb
